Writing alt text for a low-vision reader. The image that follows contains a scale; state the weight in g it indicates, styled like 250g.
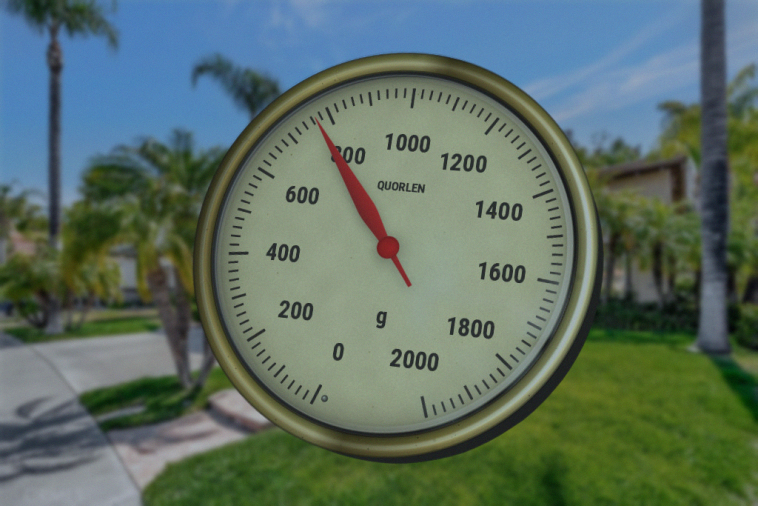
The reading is 770g
